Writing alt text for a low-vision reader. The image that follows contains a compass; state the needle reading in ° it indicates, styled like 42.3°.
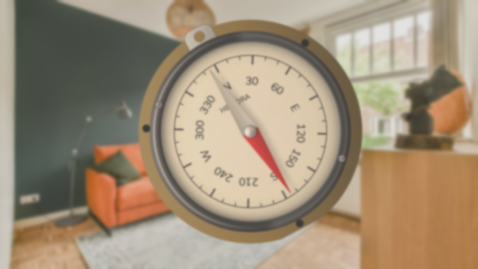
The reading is 175°
